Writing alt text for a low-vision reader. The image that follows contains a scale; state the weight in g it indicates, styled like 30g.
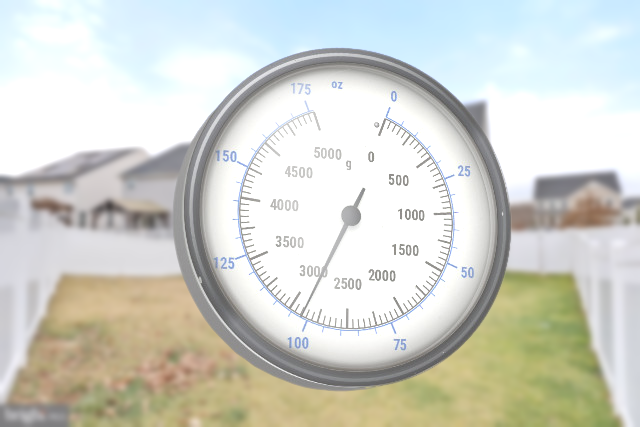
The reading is 2900g
